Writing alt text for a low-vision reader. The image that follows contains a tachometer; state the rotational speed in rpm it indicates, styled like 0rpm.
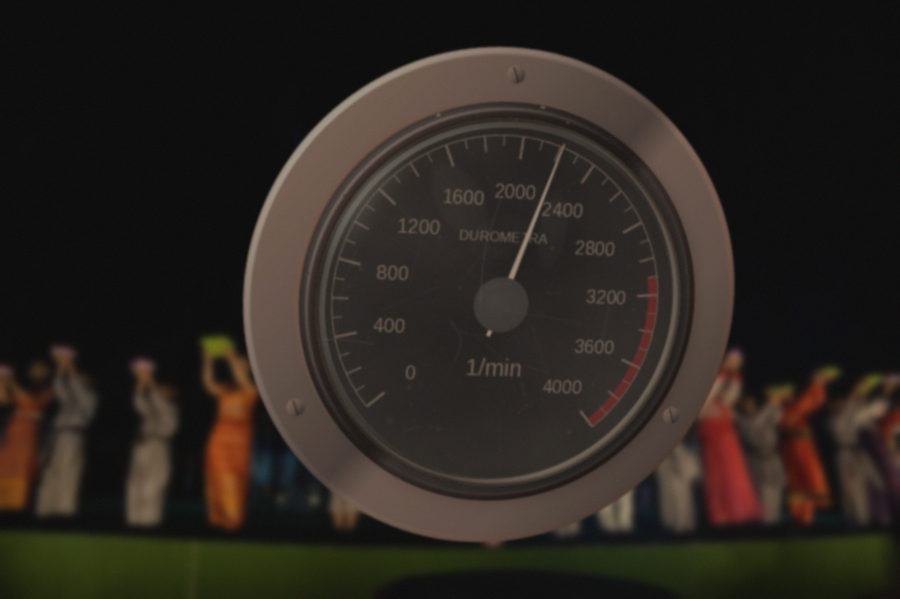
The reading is 2200rpm
